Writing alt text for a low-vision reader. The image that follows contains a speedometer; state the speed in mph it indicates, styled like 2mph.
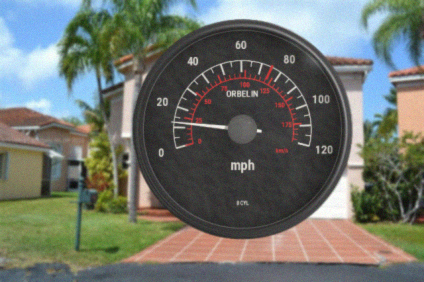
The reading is 12.5mph
